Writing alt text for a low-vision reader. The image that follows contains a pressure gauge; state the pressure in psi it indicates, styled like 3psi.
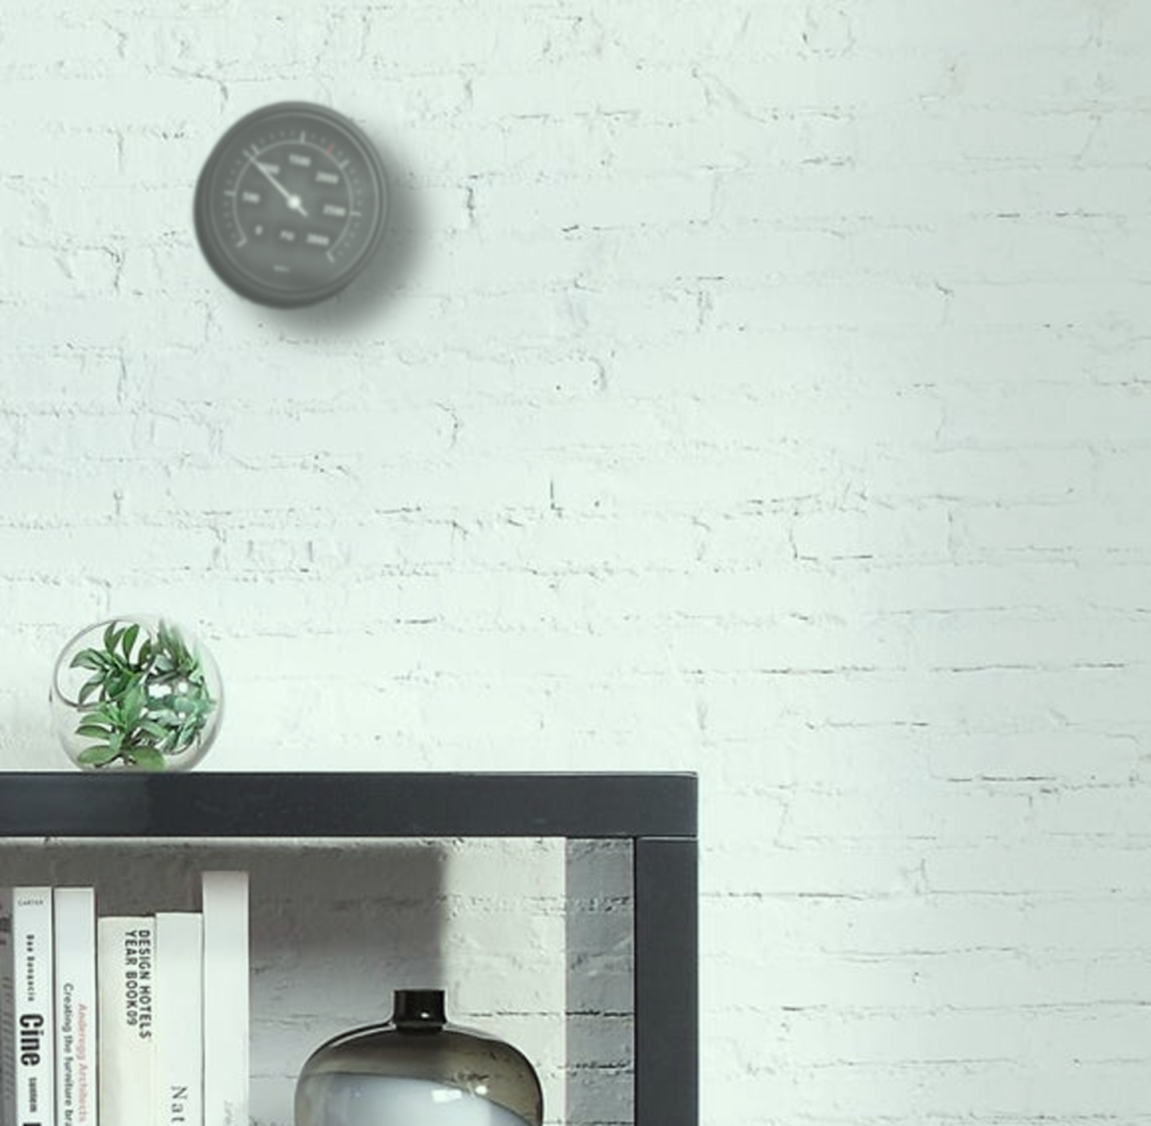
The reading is 900psi
